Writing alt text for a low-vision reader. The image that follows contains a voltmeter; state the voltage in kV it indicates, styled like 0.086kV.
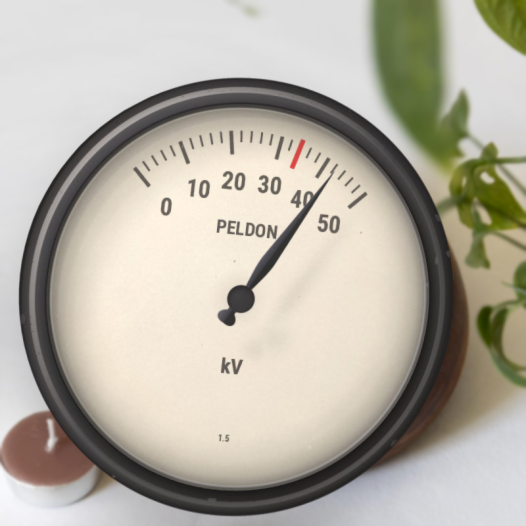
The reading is 42kV
